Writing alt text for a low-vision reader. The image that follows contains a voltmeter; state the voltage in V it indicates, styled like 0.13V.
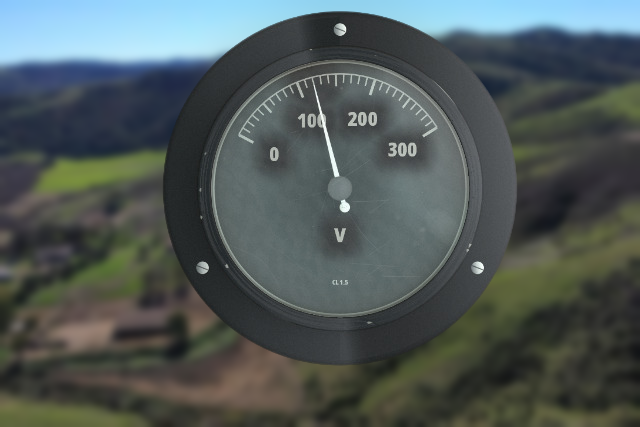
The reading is 120V
